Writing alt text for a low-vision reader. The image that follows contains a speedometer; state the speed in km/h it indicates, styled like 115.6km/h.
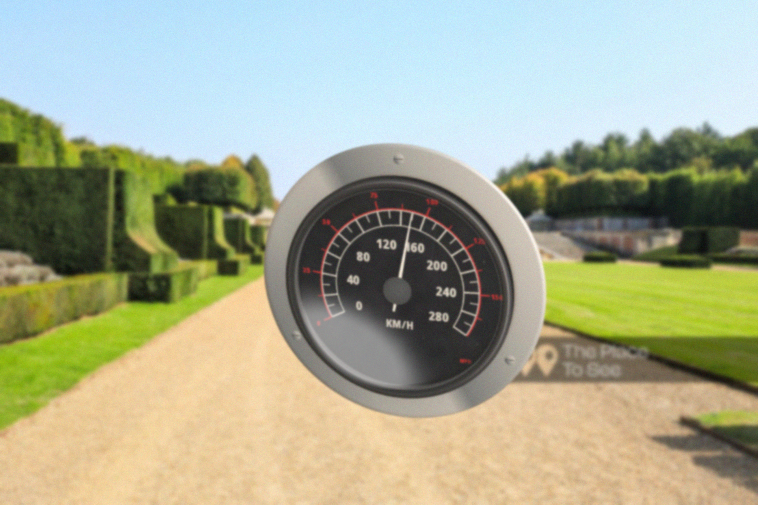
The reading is 150km/h
